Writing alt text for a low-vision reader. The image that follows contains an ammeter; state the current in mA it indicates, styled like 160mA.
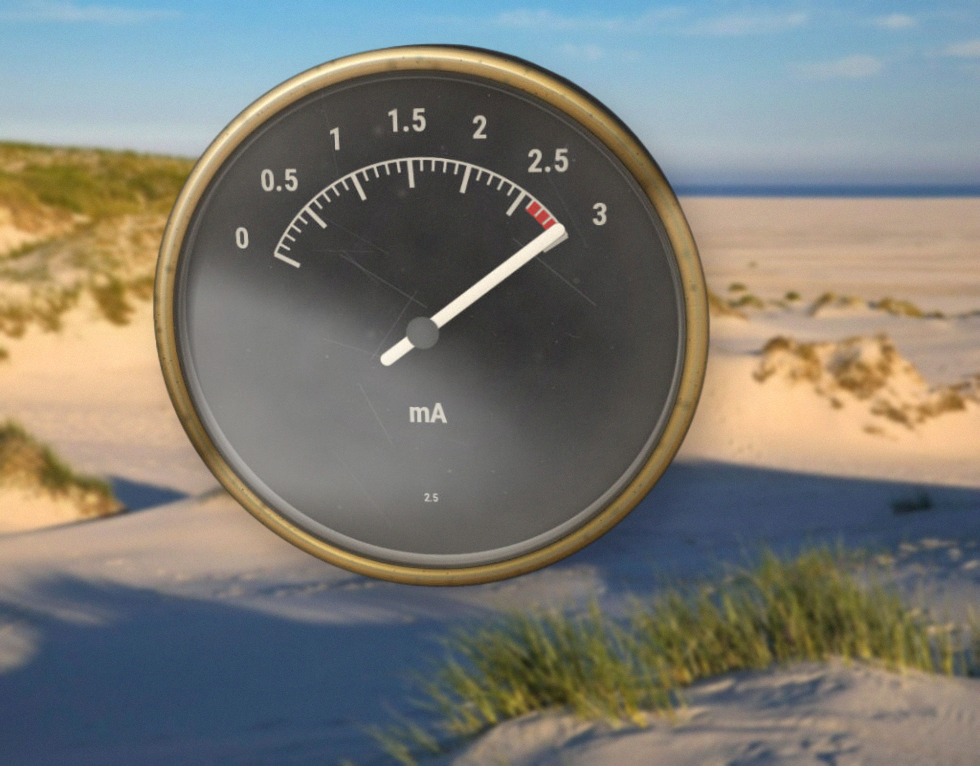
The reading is 2.9mA
